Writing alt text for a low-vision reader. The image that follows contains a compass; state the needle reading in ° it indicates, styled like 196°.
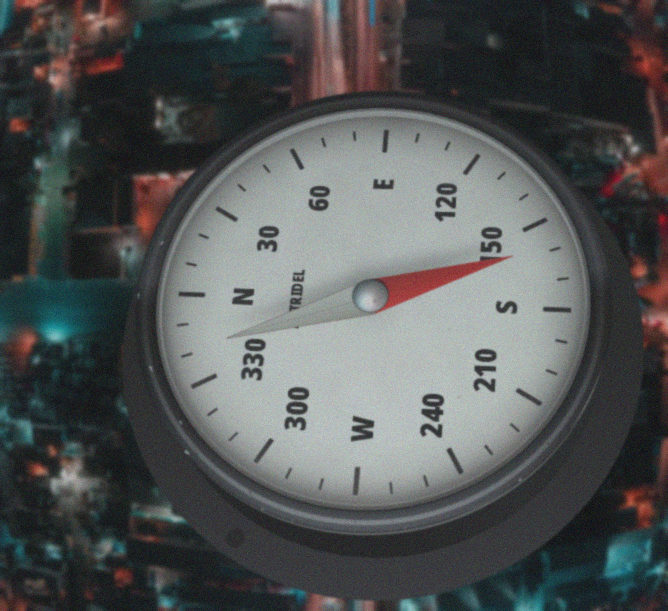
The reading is 160°
